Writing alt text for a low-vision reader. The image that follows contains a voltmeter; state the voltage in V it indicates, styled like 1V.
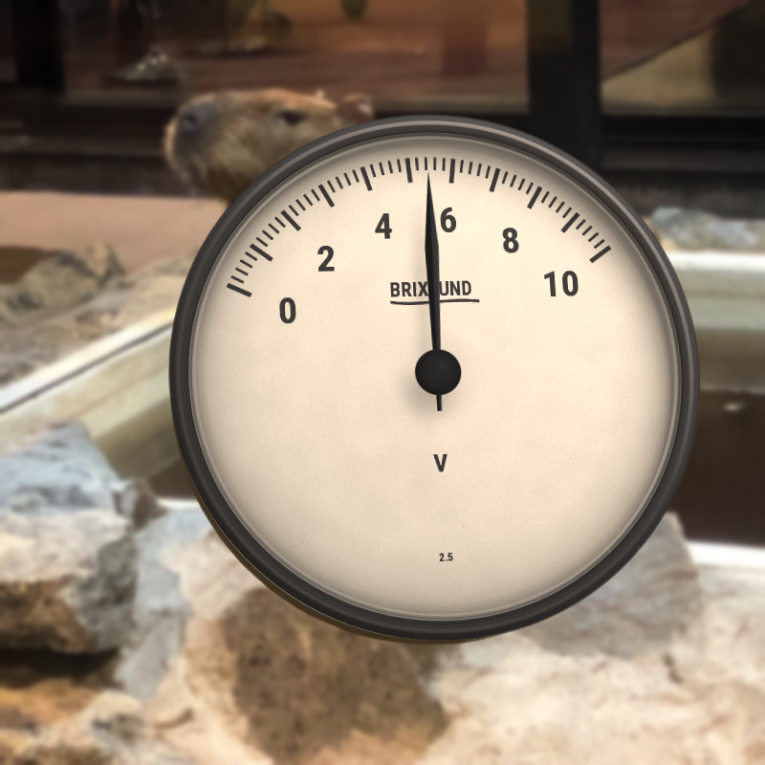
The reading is 5.4V
